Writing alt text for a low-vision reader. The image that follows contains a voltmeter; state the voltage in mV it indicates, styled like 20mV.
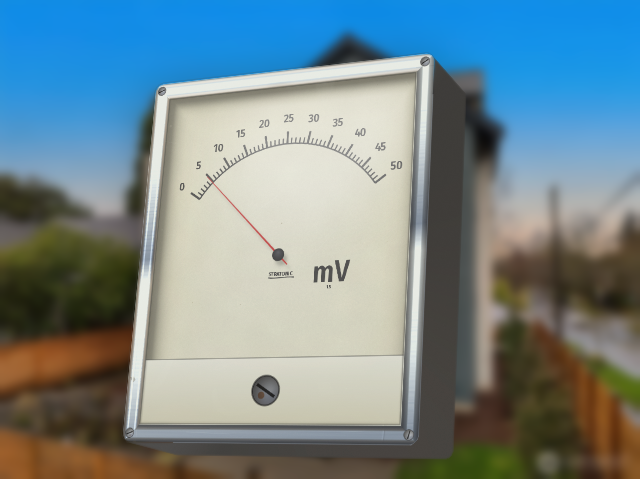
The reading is 5mV
